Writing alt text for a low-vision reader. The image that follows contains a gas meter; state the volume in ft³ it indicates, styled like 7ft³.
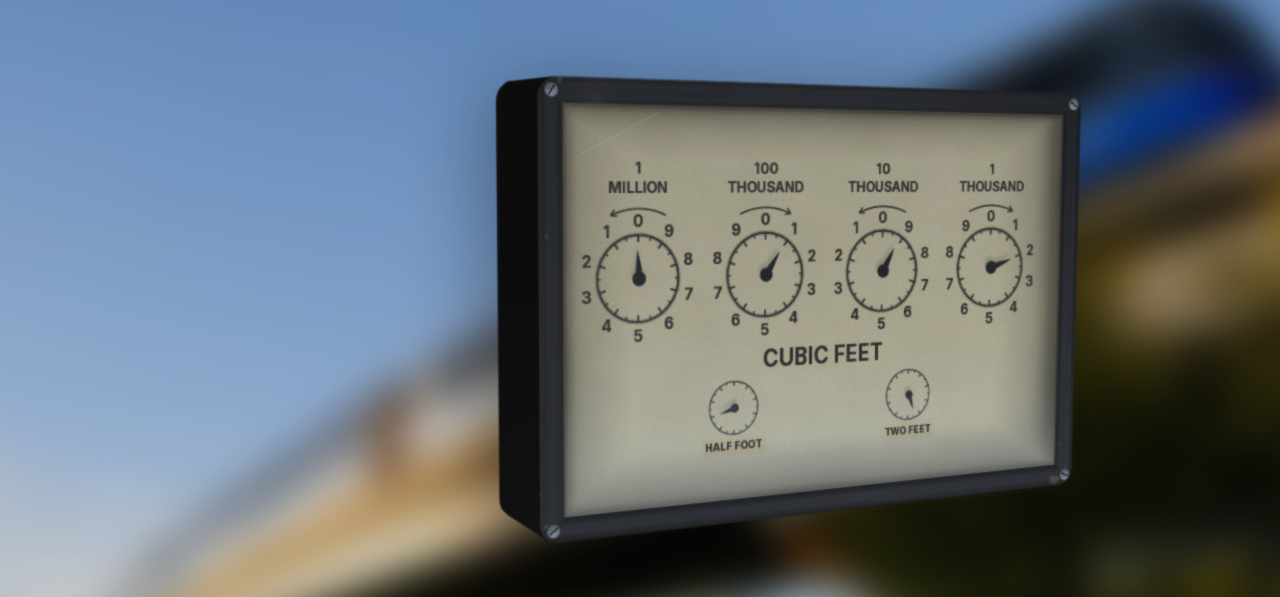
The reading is 9200ft³
